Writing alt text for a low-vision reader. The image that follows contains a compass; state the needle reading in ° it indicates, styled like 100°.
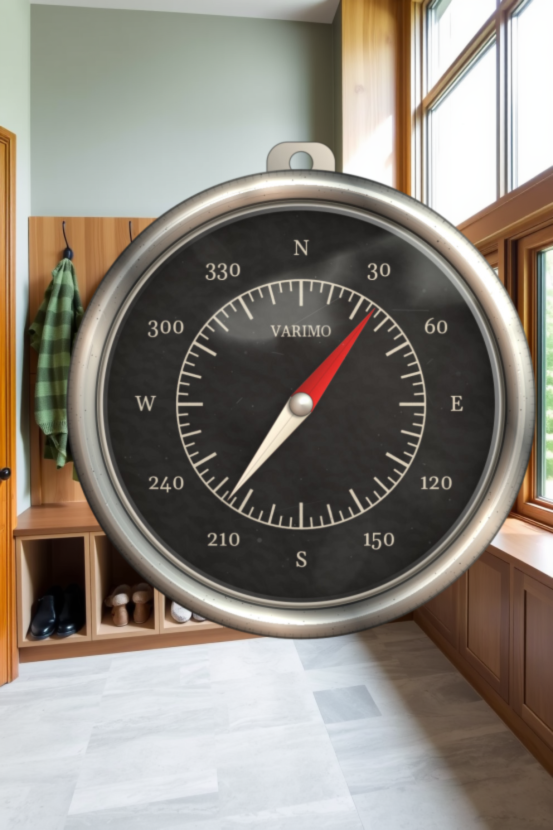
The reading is 37.5°
